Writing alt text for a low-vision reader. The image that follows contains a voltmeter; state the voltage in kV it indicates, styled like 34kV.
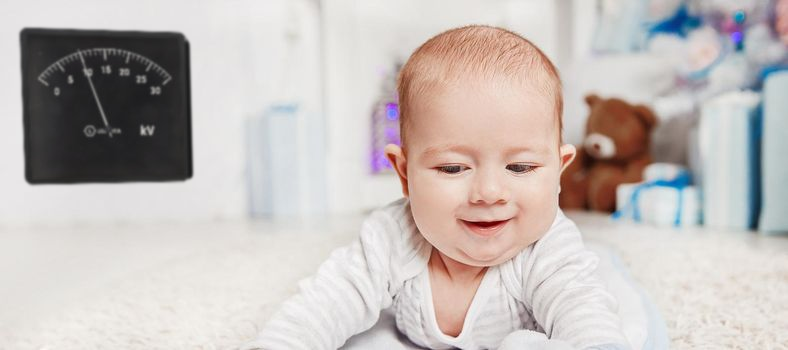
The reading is 10kV
